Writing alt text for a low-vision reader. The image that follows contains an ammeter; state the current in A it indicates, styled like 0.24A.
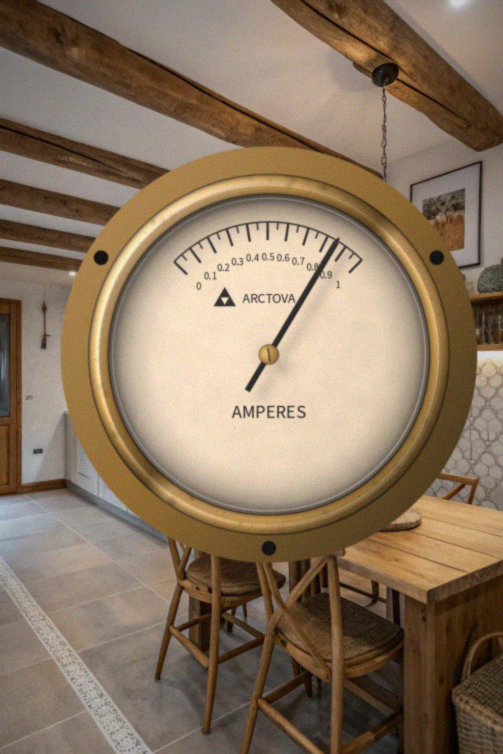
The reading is 0.85A
